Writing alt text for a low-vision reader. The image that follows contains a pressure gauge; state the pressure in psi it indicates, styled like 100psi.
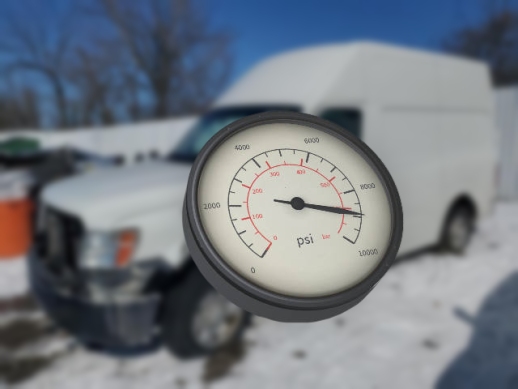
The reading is 9000psi
